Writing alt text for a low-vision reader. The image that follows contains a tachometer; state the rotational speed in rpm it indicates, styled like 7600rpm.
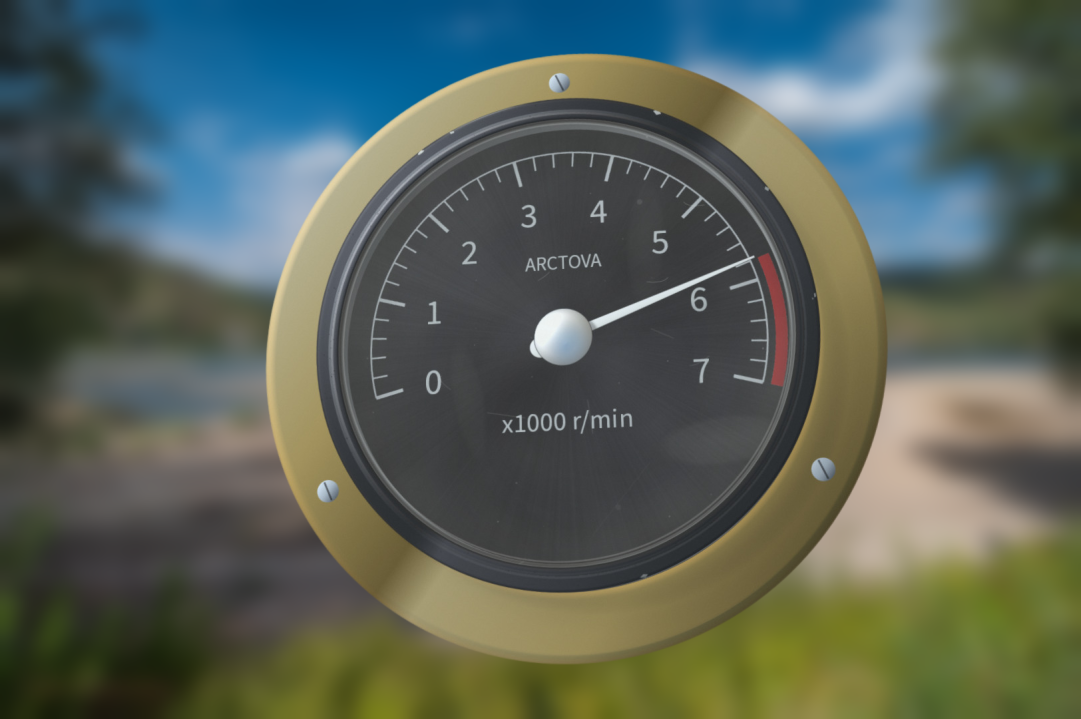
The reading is 5800rpm
